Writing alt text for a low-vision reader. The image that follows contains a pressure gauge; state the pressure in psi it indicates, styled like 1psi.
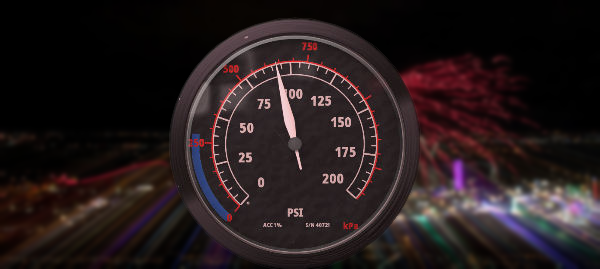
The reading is 92.5psi
